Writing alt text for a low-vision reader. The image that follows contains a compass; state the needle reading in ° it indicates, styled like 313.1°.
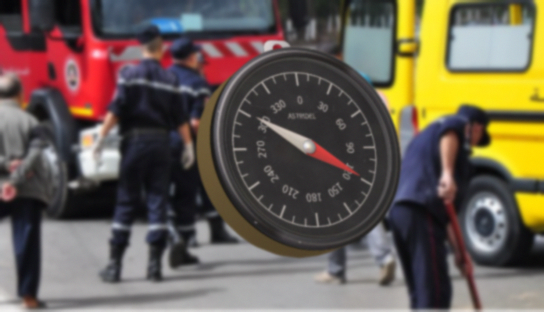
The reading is 120°
